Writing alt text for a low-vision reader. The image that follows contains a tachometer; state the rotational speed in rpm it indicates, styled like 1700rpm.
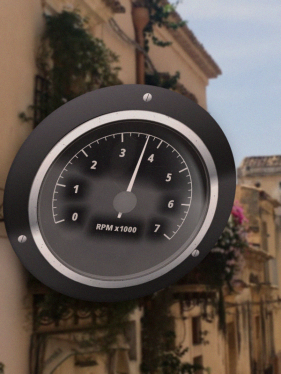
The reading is 3600rpm
